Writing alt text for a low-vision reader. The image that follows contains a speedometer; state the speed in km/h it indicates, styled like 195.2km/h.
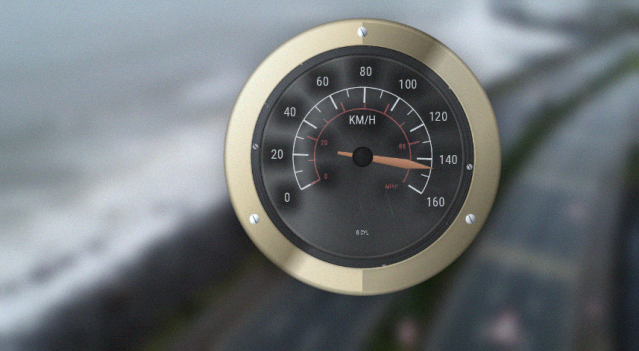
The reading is 145km/h
